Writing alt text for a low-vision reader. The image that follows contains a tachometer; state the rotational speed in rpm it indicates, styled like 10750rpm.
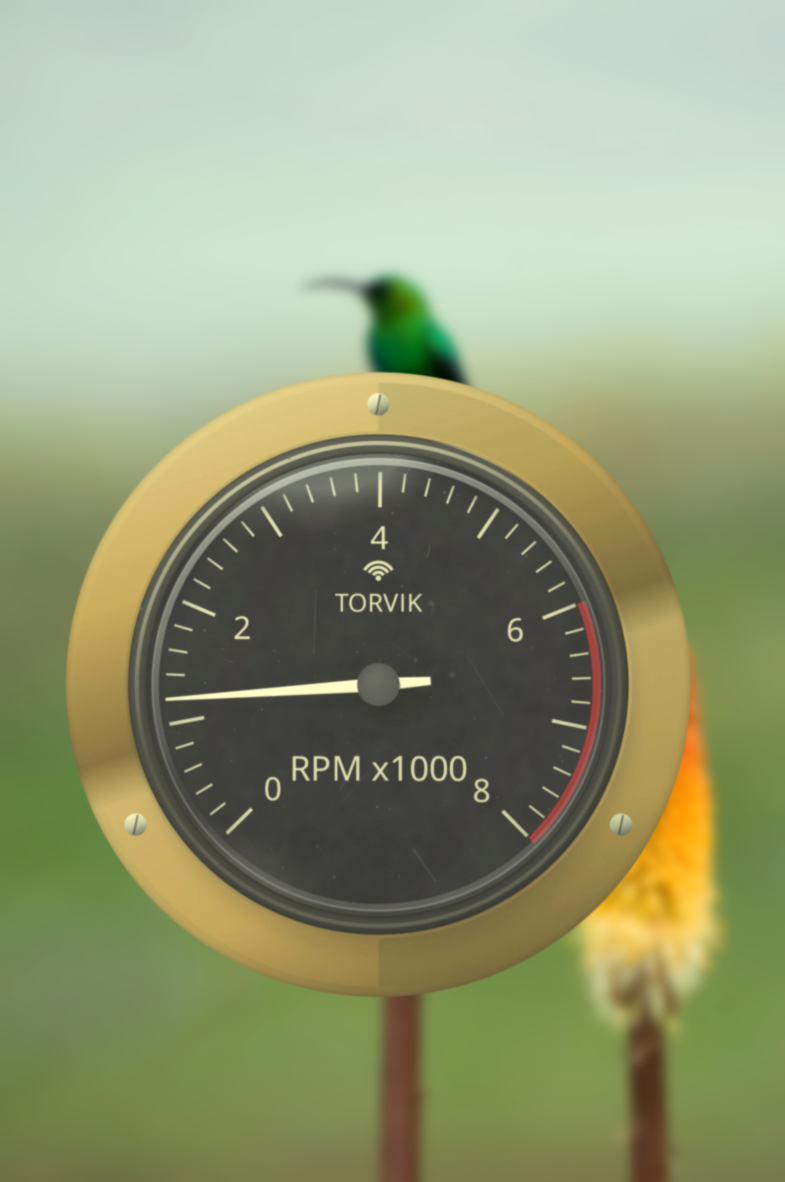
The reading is 1200rpm
